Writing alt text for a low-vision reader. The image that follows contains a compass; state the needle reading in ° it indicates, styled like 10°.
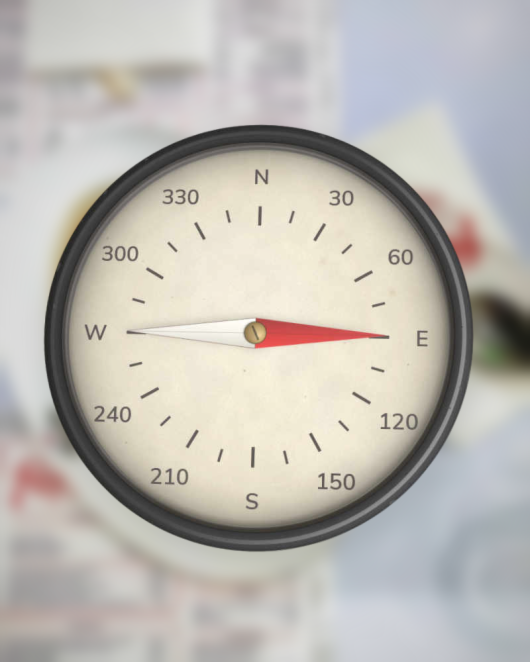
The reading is 90°
